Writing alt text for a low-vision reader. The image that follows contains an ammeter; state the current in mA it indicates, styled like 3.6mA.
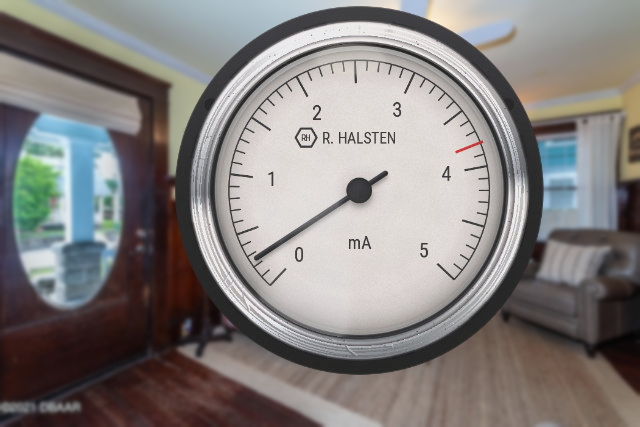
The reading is 0.25mA
